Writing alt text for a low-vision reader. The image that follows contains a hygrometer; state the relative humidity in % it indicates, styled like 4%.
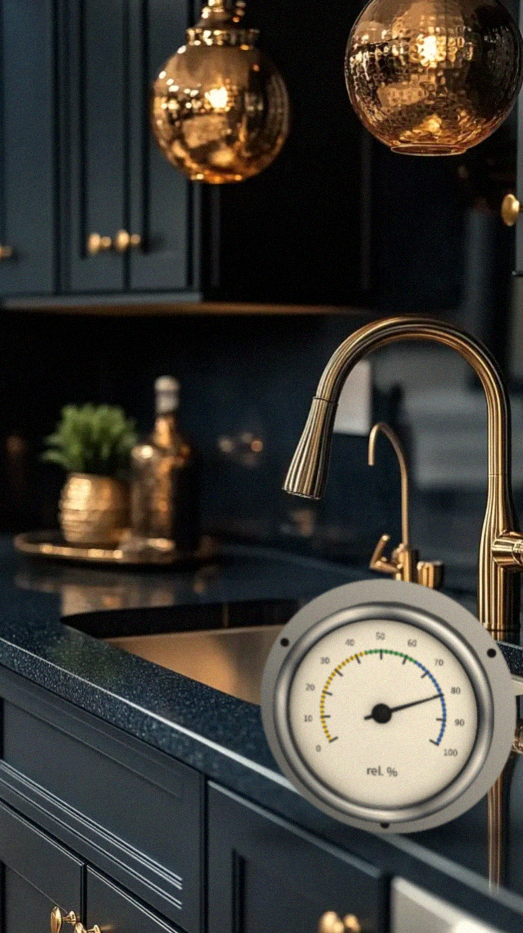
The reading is 80%
